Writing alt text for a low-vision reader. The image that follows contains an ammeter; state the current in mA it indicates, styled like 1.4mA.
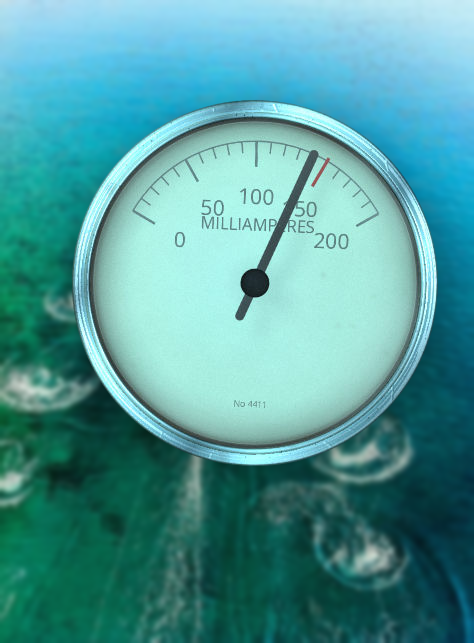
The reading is 140mA
